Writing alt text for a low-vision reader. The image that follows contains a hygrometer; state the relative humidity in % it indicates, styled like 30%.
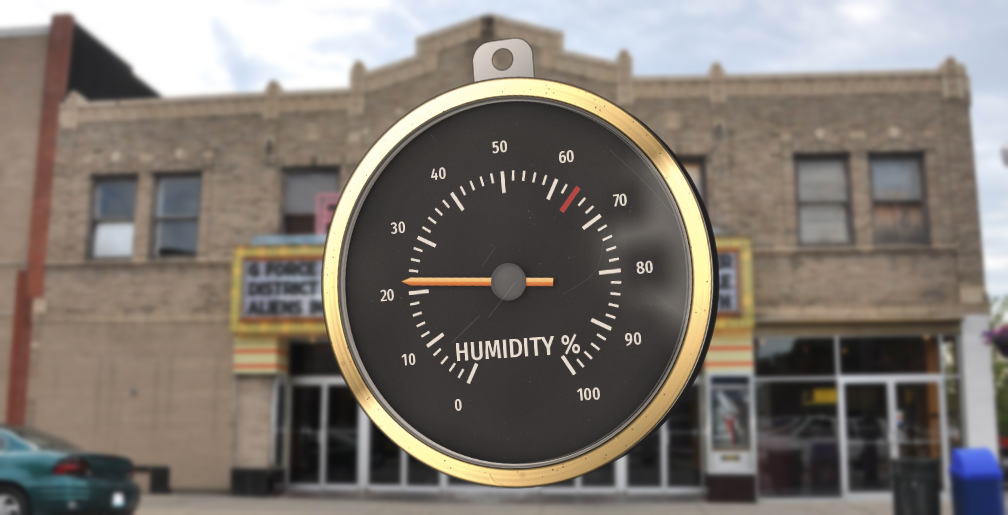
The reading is 22%
